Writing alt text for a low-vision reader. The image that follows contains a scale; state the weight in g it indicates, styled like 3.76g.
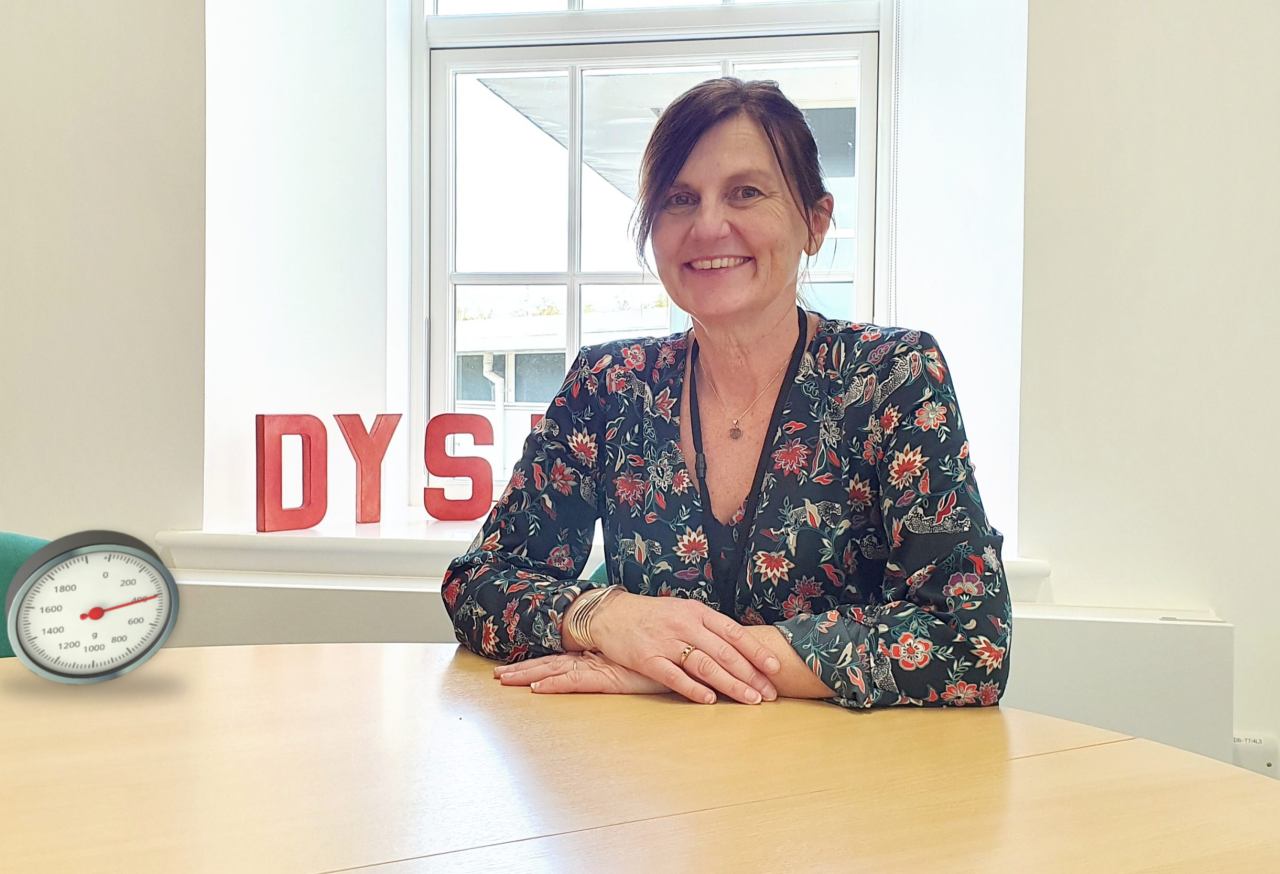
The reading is 400g
